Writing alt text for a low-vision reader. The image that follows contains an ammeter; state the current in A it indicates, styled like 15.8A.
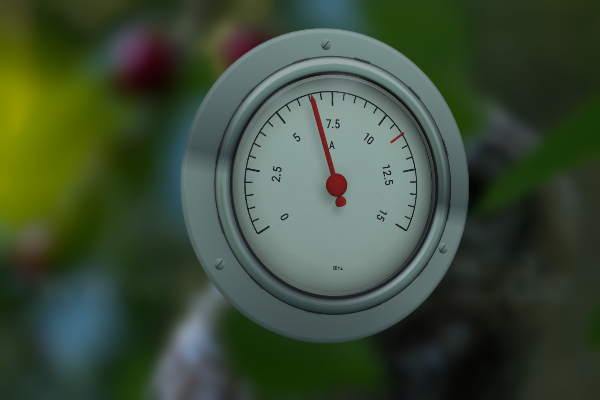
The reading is 6.5A
